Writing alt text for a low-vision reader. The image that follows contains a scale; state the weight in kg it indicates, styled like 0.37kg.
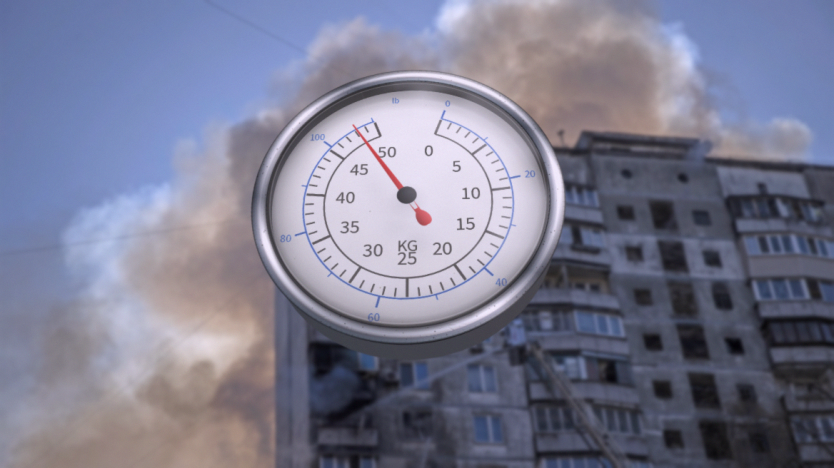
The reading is 48kg
